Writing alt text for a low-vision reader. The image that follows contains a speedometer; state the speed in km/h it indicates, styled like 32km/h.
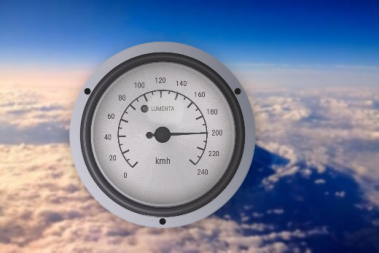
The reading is 200km/h
